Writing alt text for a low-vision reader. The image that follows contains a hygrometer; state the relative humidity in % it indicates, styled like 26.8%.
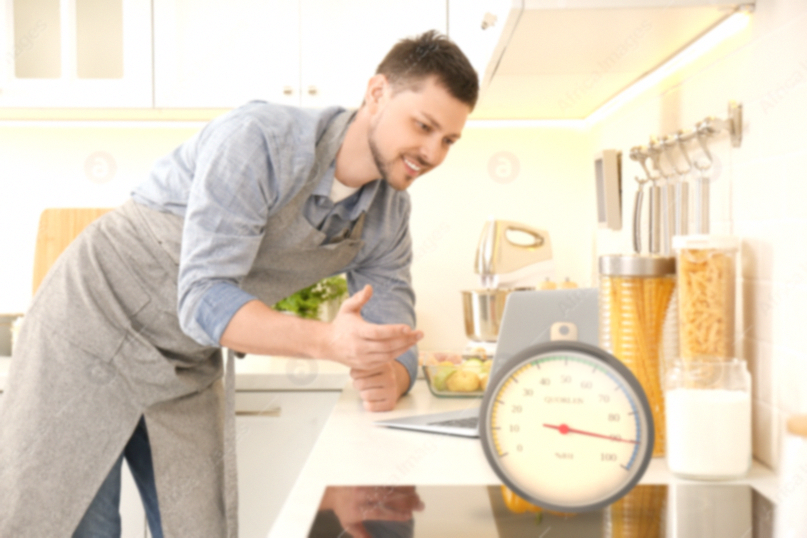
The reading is 90%
